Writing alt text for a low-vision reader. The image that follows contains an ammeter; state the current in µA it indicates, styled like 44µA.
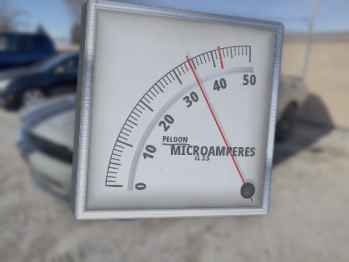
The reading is 34µA
